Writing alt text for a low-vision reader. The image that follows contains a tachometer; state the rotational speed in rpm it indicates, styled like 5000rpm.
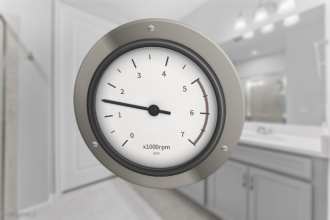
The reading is 1500rpm
